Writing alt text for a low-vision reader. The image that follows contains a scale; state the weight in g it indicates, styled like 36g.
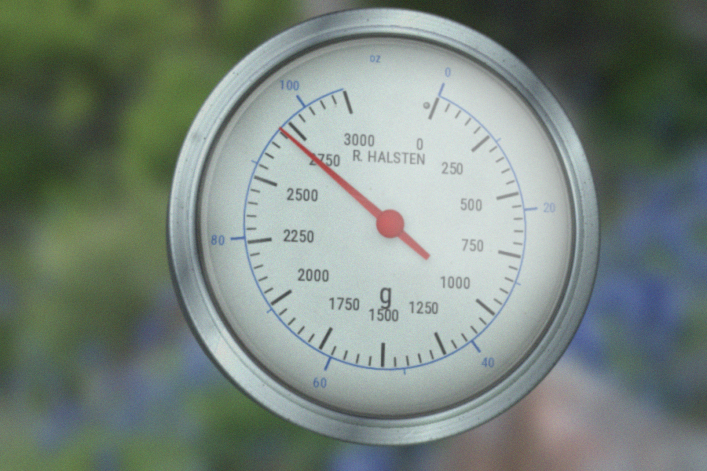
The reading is 2700g
